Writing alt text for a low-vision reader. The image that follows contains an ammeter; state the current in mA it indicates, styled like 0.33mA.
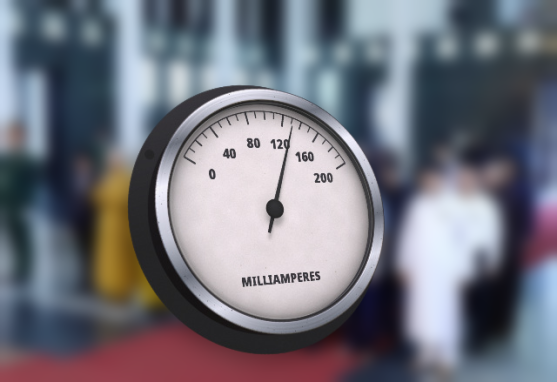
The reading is 130mA
